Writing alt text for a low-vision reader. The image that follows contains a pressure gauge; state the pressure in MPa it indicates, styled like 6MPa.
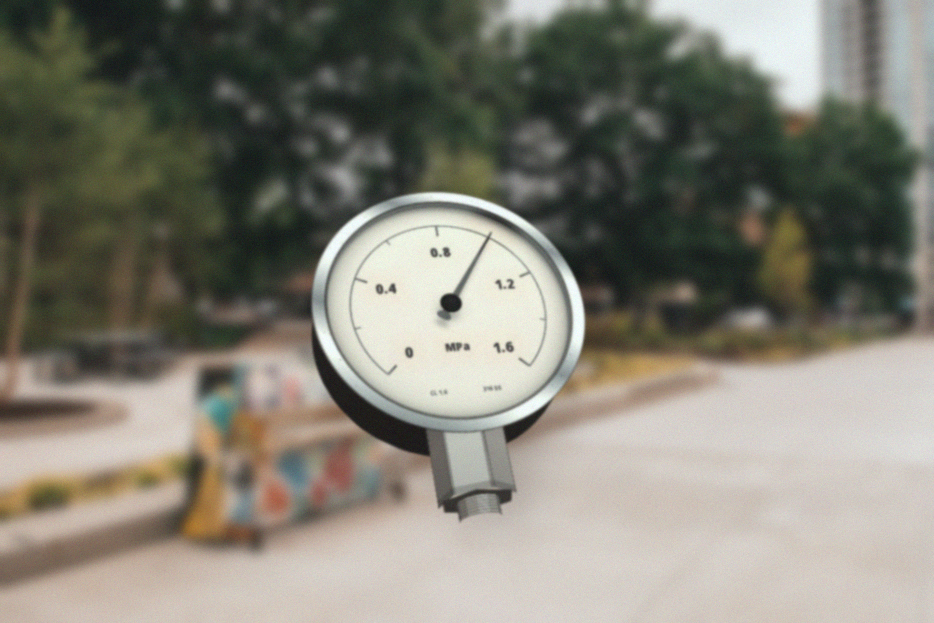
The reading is 1MPa
